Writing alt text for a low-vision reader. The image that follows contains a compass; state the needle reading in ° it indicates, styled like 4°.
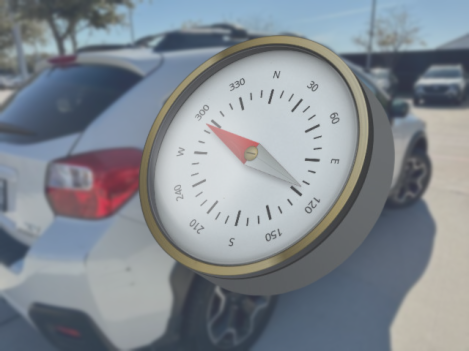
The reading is 295°
